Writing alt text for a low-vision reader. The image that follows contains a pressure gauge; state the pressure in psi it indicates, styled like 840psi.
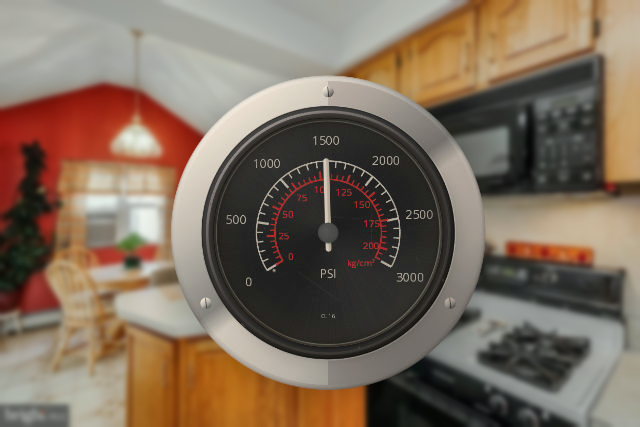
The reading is 1500psi
